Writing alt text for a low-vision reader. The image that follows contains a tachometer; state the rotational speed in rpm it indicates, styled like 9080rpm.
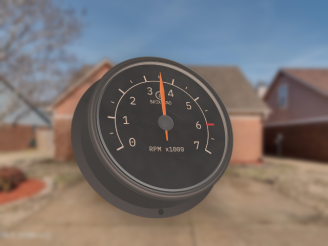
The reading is 3500rpm
